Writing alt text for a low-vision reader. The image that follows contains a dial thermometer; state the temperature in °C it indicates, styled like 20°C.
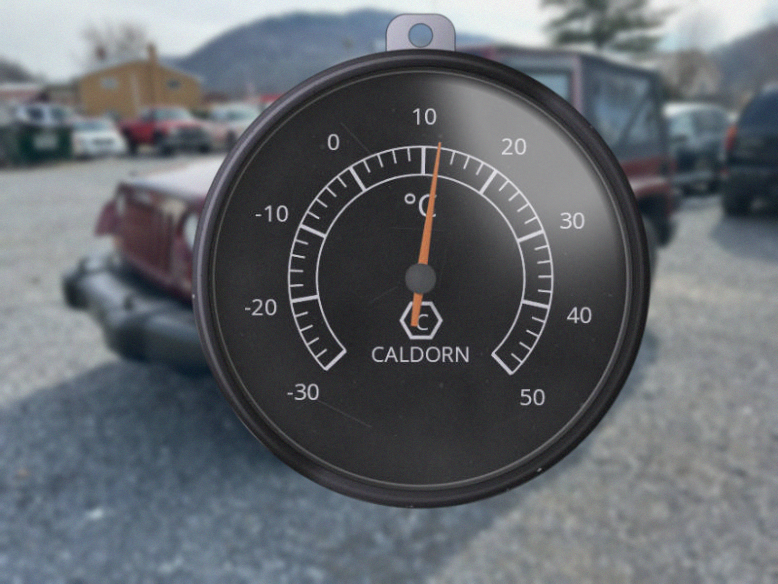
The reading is 12°C
